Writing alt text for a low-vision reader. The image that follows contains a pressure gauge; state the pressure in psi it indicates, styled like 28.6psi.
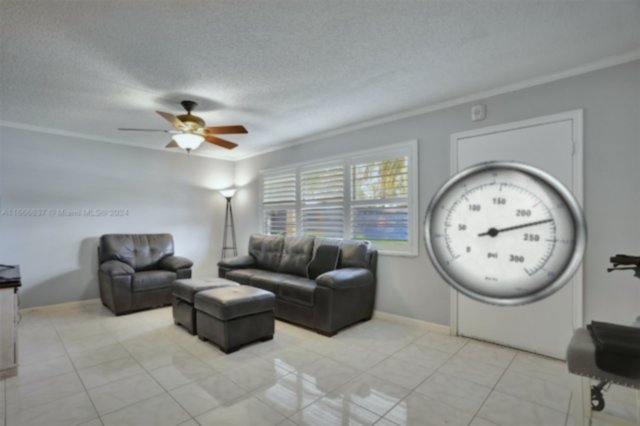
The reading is 225psi
